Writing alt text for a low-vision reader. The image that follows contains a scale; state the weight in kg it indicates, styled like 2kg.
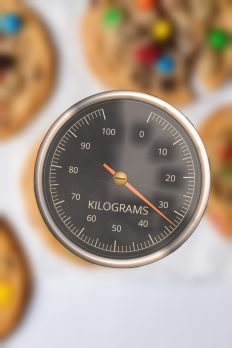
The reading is 33kg
